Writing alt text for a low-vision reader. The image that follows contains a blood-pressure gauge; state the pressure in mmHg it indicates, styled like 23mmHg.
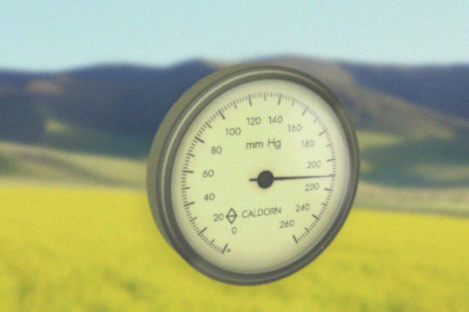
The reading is 210mmHg
